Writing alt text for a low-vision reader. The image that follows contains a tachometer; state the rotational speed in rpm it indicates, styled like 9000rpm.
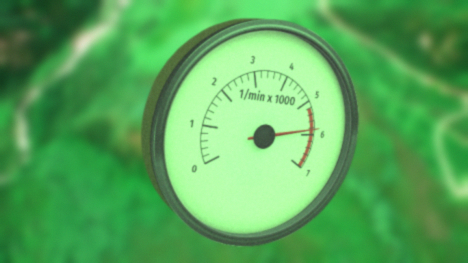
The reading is 5800rpm
